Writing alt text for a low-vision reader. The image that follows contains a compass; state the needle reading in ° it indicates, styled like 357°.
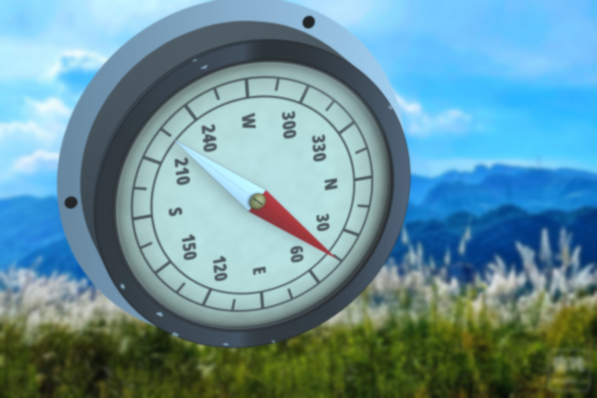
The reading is 45°
